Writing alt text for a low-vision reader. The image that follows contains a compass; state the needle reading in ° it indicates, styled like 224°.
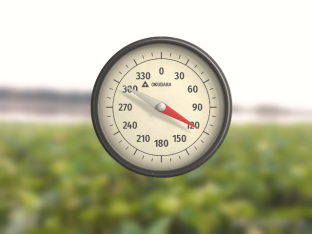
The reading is 120°
